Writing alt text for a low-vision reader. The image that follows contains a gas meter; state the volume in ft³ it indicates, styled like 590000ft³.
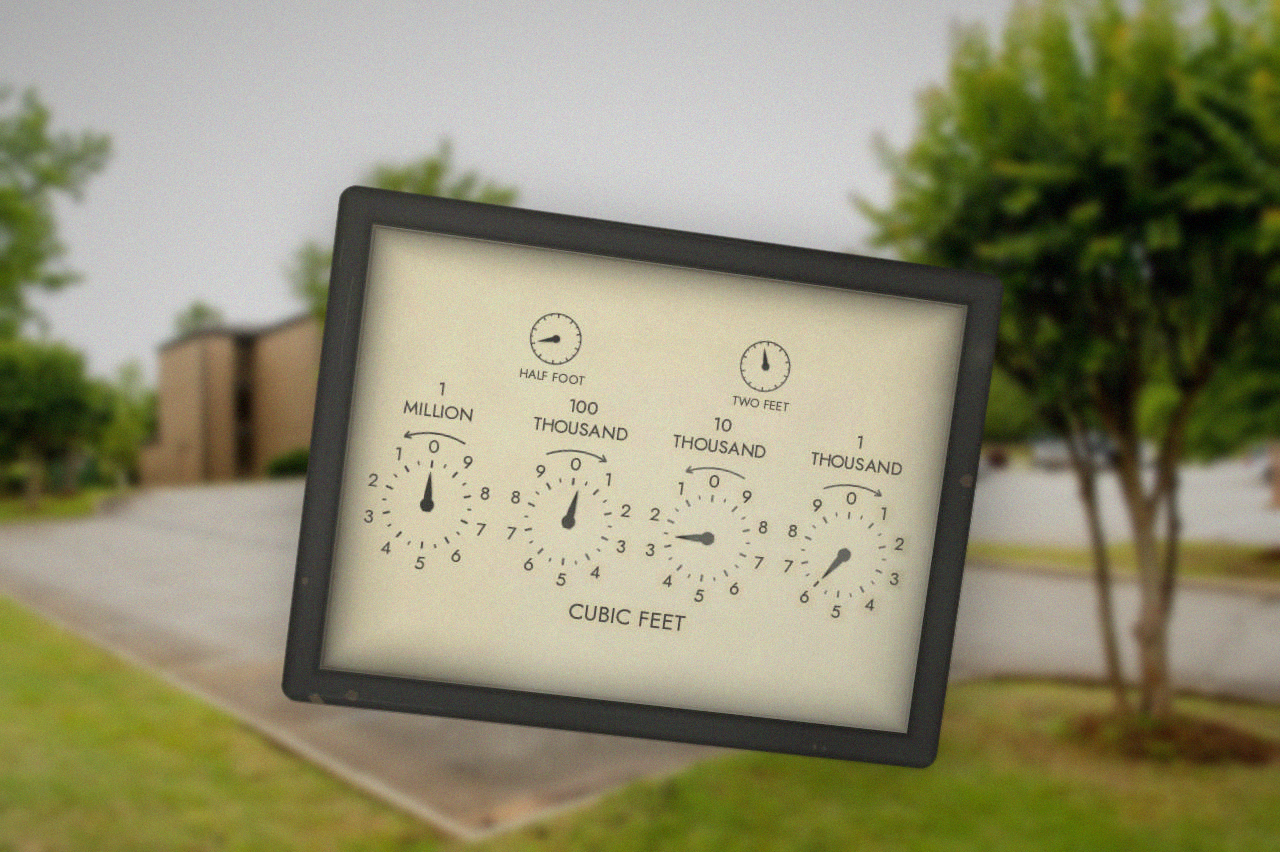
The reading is 2600ft³
